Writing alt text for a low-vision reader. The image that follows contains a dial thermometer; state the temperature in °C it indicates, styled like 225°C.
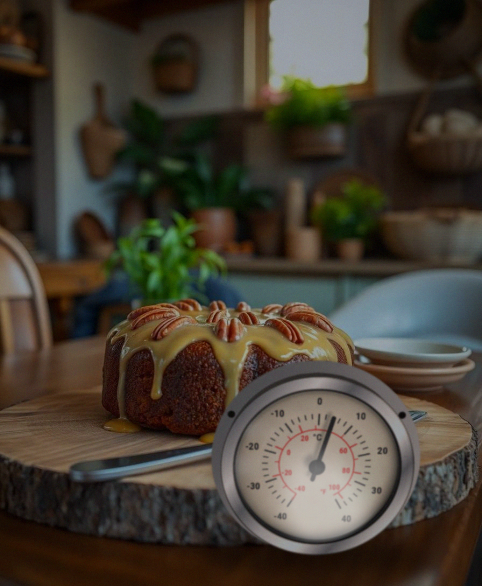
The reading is 4°C
